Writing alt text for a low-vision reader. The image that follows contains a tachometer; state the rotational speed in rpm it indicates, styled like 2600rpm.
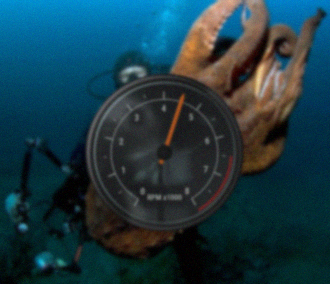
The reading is 4500rpm
